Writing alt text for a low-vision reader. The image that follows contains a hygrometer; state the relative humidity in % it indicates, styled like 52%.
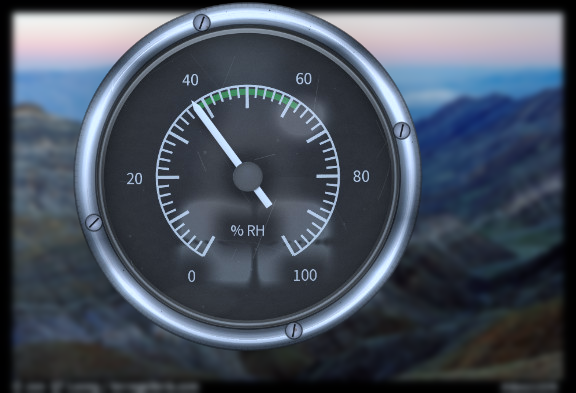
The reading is 38%
